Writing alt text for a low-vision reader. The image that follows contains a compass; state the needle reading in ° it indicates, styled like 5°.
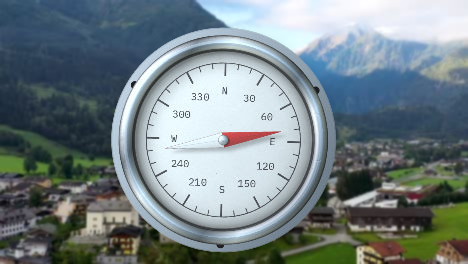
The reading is 80°
